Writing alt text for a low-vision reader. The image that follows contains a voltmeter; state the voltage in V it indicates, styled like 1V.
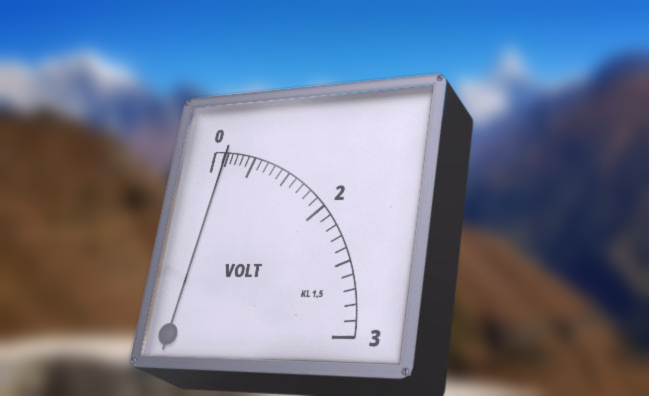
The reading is 0.5V
